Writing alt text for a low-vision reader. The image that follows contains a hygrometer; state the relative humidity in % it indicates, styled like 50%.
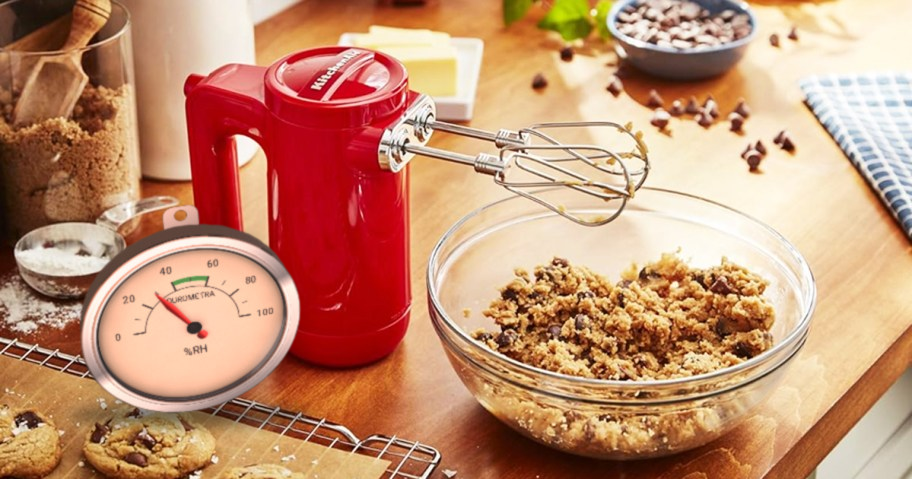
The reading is 30%
